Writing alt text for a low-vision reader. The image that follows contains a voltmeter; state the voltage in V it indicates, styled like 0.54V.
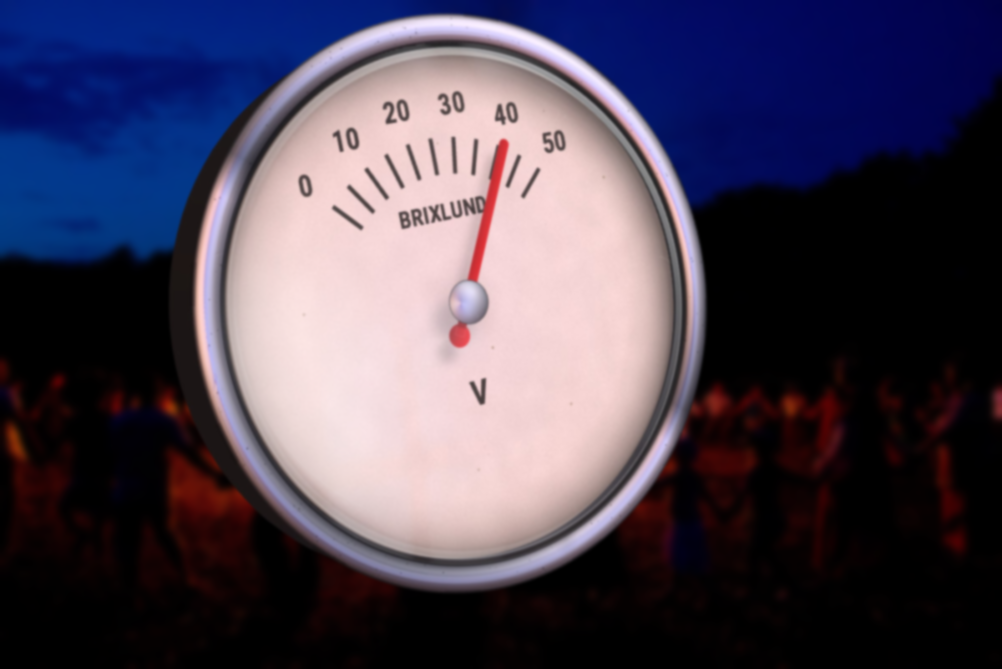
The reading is 40V
